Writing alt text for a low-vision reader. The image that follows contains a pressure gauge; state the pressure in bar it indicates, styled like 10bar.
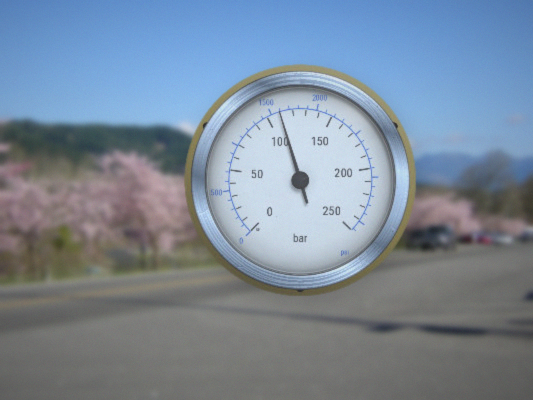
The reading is 110bar
